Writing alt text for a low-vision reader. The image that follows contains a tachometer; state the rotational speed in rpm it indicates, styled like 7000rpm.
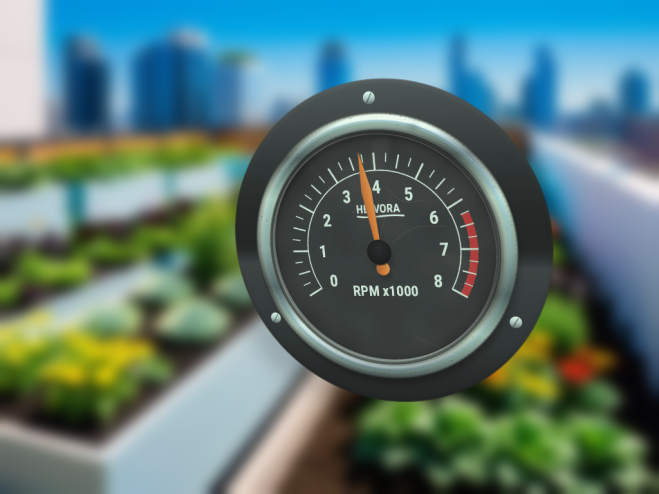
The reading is 3750rpm
